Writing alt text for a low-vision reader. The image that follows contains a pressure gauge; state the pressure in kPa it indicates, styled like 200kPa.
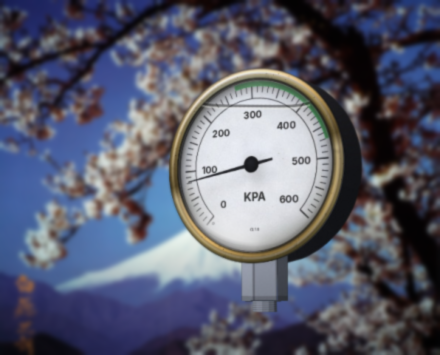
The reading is 80kPa
